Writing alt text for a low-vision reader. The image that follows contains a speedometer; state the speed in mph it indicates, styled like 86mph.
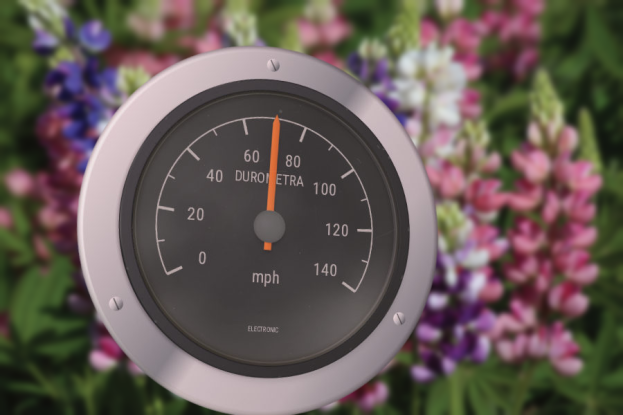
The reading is 70mph
